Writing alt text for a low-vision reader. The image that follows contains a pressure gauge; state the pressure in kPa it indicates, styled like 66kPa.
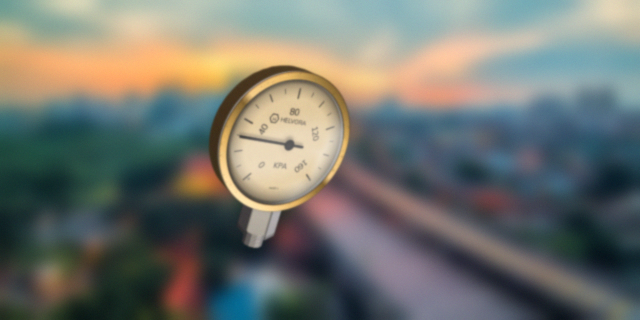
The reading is 30kPa
